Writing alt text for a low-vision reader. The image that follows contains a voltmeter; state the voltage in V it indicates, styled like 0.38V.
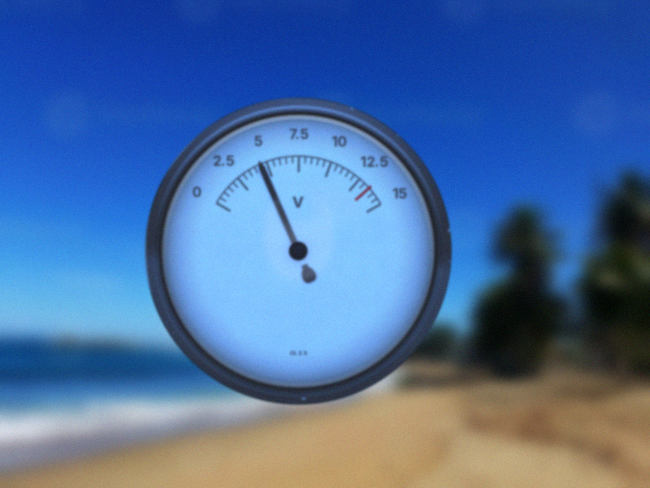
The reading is 4.5V
